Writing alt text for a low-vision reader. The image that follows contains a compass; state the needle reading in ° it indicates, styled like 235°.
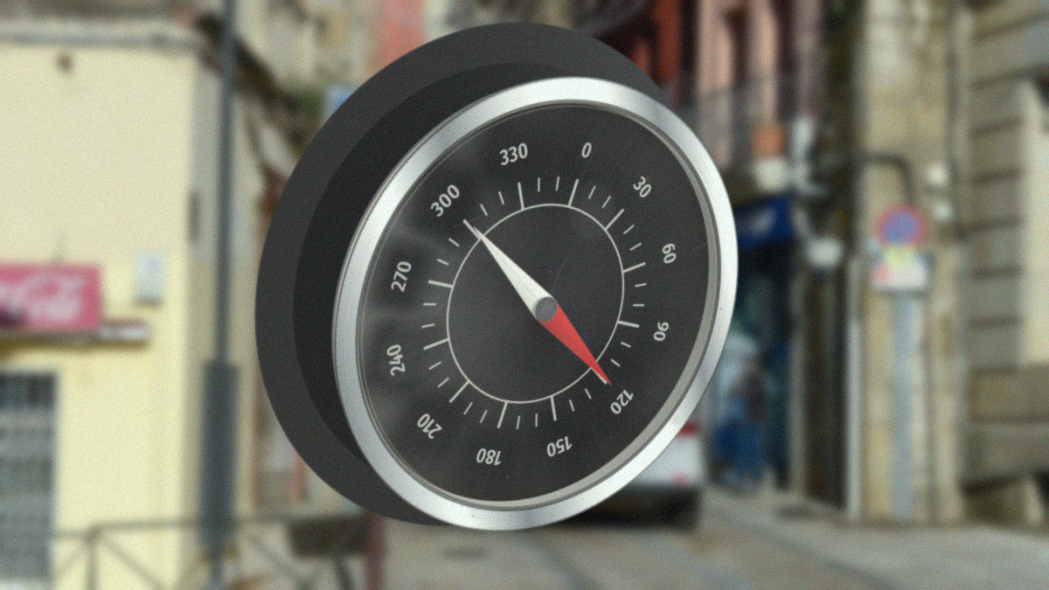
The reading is 120°
